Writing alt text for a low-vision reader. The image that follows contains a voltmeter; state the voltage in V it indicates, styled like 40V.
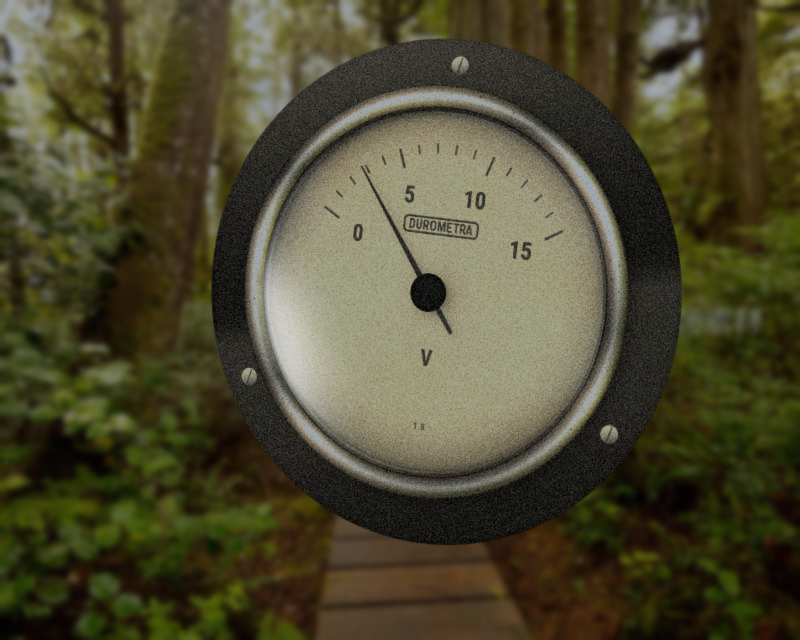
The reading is 3V
